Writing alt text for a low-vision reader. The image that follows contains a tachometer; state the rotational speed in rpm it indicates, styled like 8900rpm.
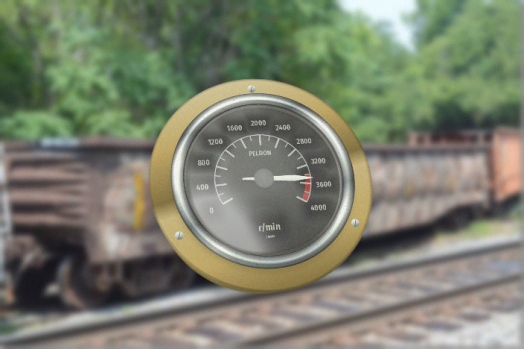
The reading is 3500rpm
